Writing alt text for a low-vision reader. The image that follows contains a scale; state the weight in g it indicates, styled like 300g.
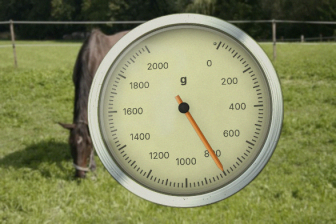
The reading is 800g
